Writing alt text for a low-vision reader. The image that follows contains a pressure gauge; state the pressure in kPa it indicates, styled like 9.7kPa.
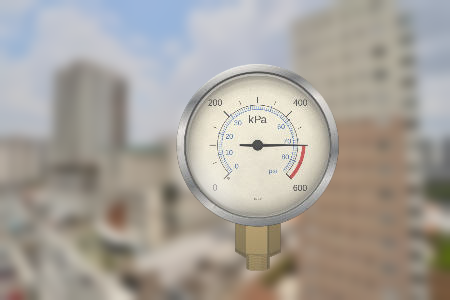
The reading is 500kPa
